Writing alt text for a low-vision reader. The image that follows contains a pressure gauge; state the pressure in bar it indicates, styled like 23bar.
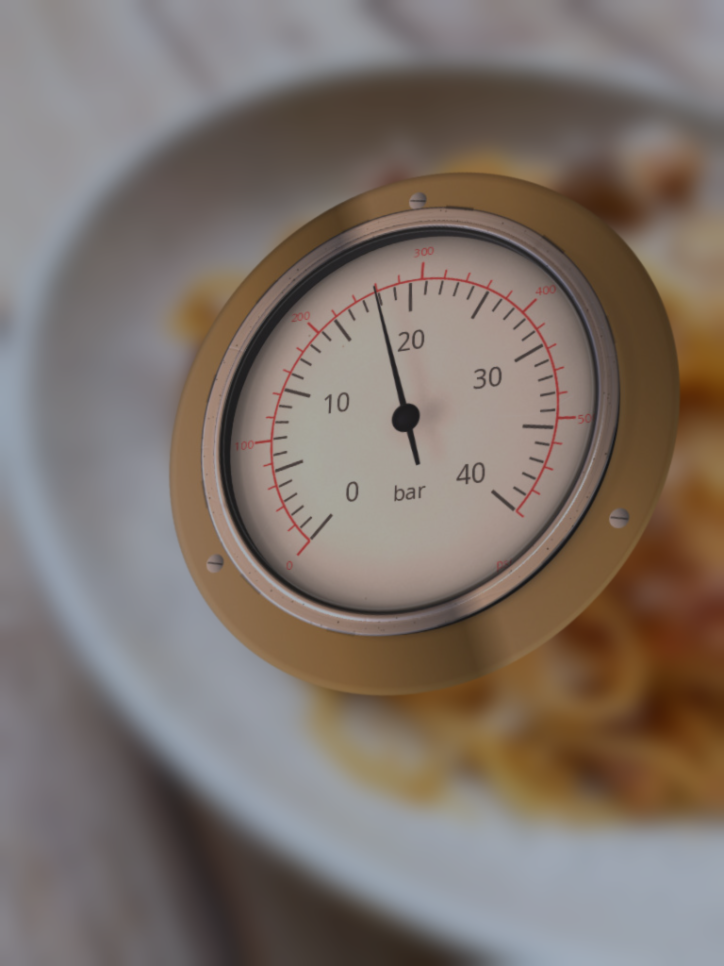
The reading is 18bar
